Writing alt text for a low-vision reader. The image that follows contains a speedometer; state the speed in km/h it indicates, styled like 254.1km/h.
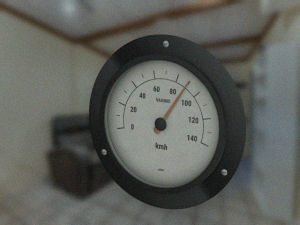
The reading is 90km/h
